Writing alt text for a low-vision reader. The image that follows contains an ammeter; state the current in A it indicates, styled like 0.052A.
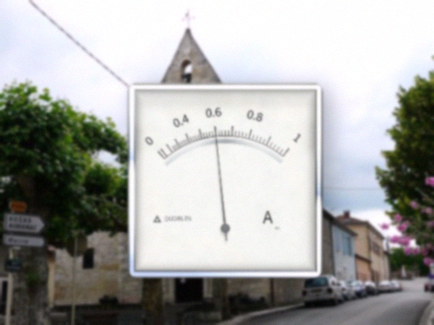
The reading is 0.6A
